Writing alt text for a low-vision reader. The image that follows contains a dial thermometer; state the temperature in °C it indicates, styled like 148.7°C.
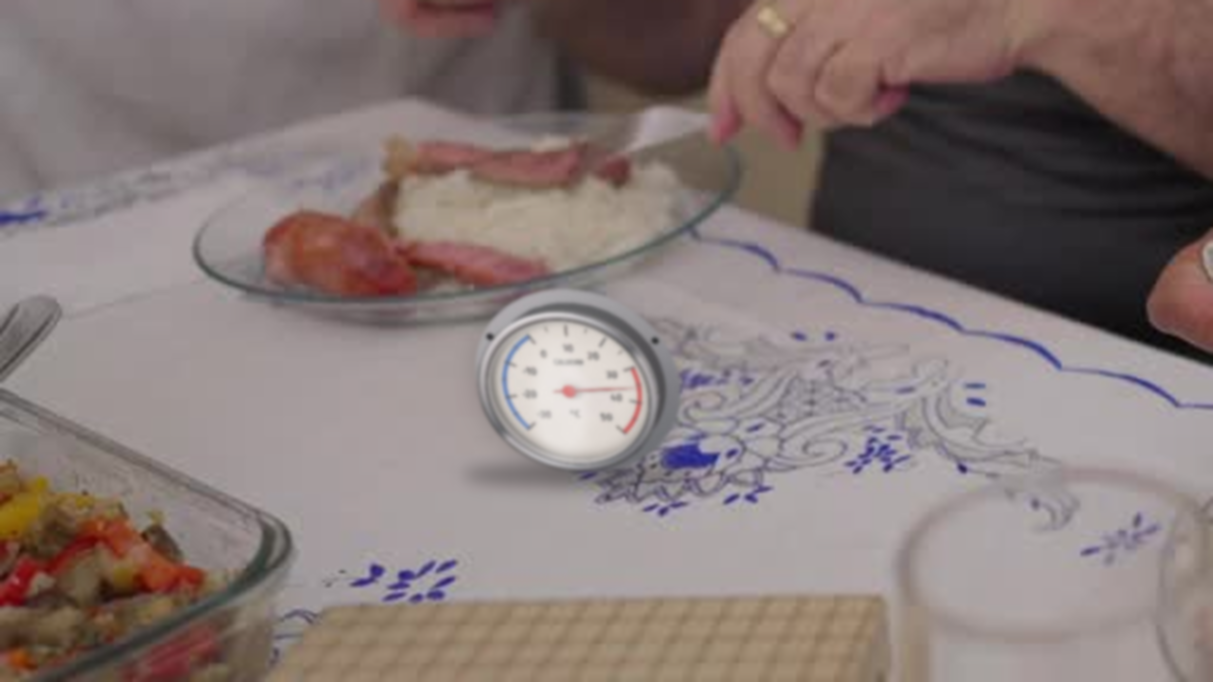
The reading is 35°C
